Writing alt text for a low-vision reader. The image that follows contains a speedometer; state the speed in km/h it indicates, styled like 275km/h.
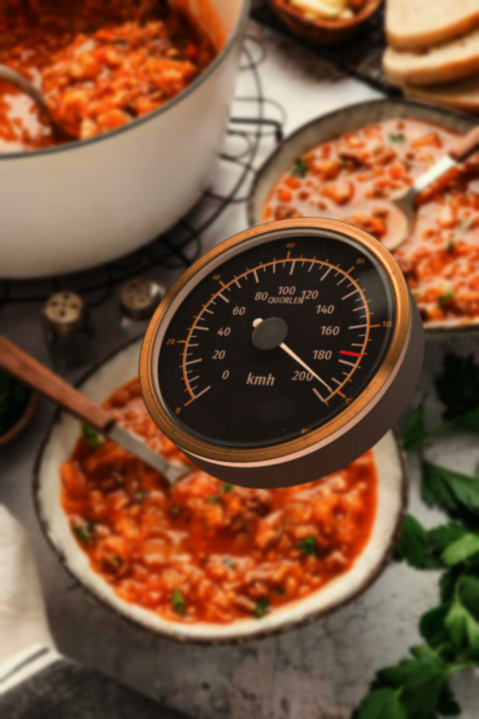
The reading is 195km/h
